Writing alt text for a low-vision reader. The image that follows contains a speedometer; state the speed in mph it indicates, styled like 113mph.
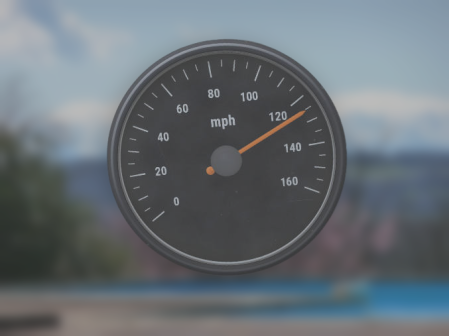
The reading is 125mph
